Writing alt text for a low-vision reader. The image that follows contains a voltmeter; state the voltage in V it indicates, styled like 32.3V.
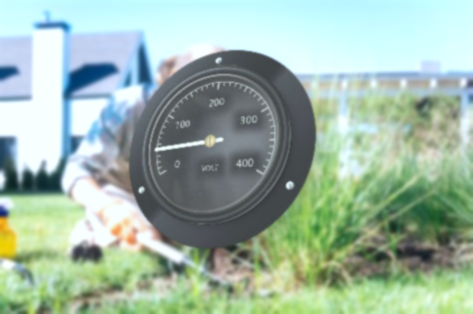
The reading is 40V
